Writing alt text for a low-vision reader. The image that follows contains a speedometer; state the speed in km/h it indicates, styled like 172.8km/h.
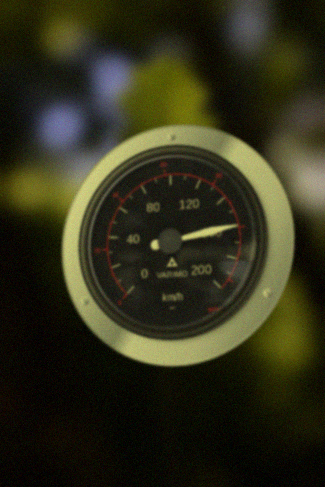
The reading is 160km/h
